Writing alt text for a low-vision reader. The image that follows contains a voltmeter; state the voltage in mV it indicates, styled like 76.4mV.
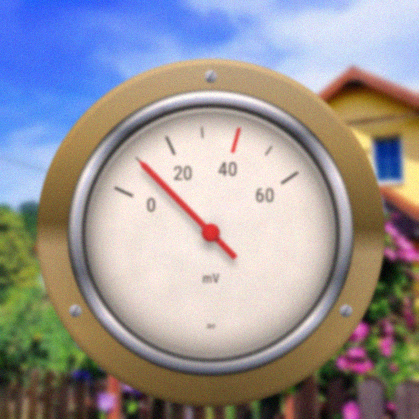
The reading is 10mV
